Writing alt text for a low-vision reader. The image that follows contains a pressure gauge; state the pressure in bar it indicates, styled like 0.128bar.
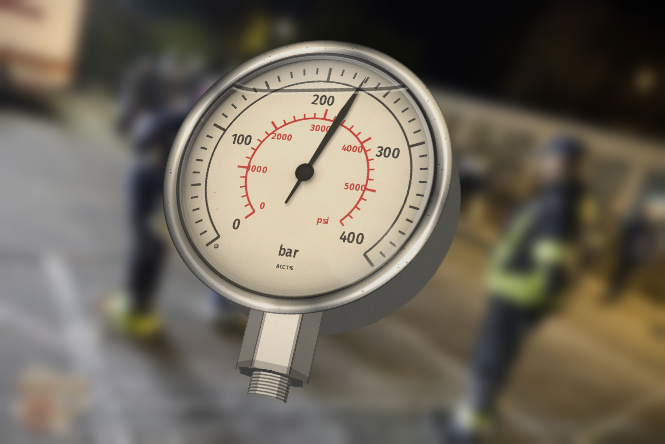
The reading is 230bar
